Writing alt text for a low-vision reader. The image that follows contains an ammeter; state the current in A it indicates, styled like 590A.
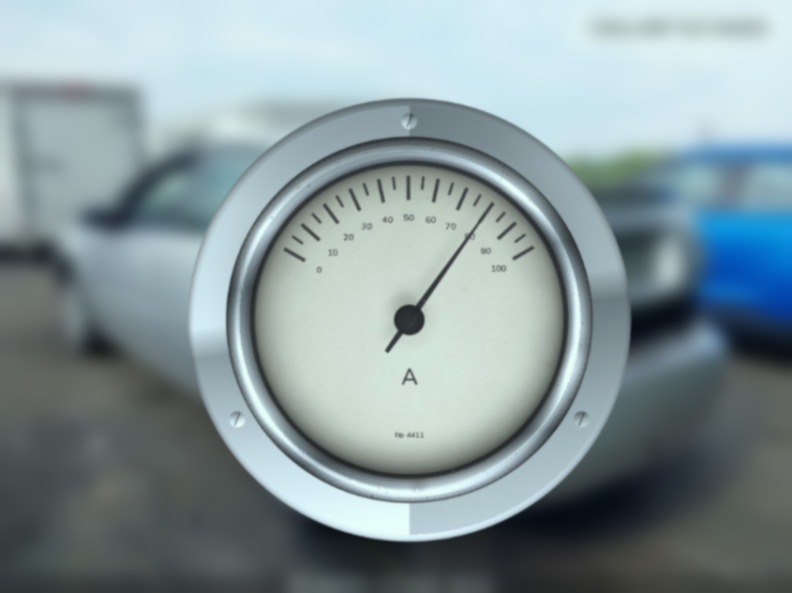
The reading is 80A
